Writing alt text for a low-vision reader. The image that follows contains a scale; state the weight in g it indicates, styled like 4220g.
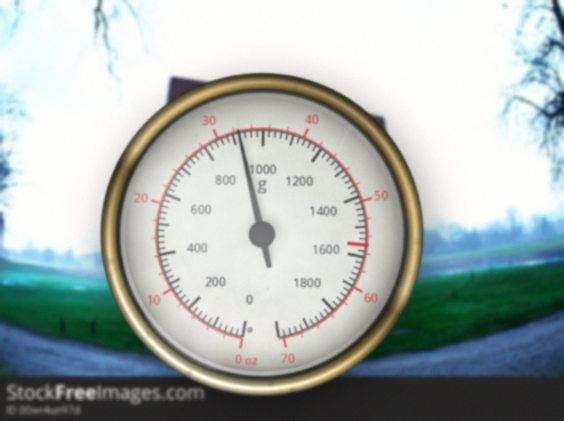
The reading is 920g
